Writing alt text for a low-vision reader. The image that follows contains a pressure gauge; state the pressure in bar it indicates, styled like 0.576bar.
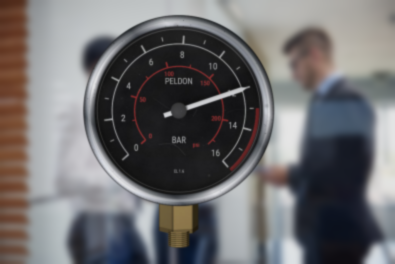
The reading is 12bar
